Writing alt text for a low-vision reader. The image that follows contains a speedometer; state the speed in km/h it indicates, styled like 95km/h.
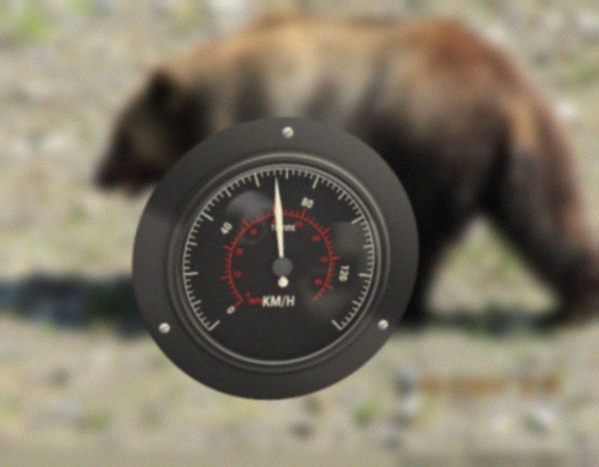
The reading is 66km/h
